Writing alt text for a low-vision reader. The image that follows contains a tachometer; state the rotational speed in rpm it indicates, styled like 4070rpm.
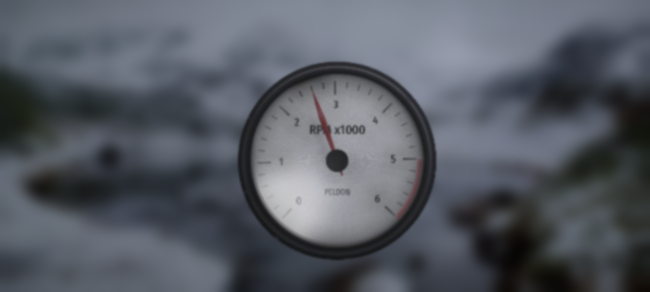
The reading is 2600rpm
